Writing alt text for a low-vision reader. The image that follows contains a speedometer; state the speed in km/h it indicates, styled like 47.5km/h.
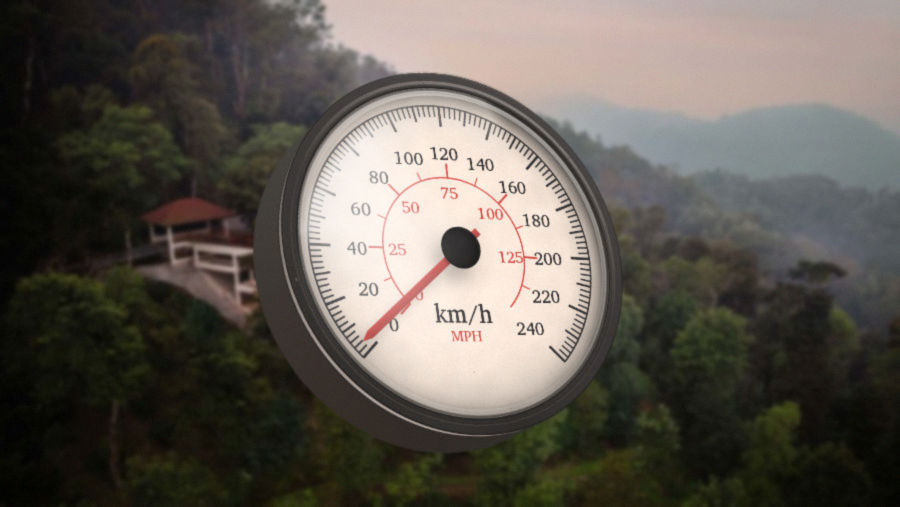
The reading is 4km/h
